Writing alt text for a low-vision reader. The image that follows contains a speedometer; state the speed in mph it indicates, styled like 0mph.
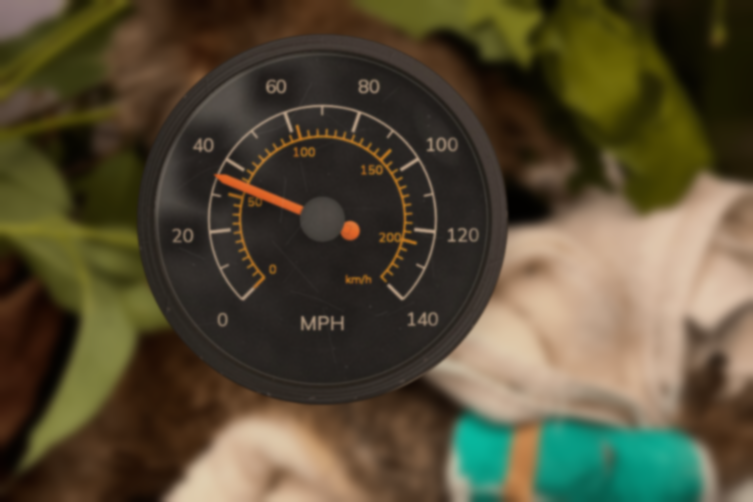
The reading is 35mph
